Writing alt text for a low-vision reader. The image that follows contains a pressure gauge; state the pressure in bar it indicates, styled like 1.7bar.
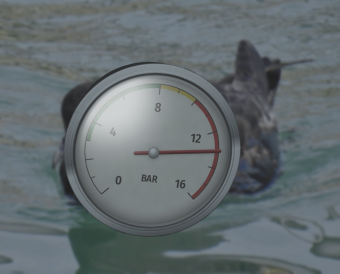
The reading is 13bar
